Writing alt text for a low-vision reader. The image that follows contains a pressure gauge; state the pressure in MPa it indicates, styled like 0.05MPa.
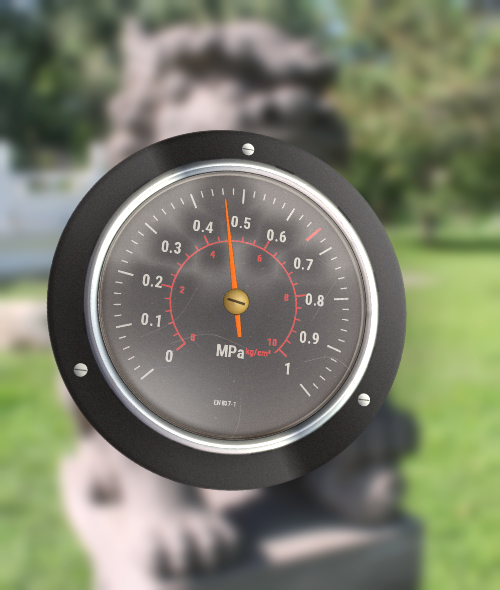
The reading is 0.46MPa
